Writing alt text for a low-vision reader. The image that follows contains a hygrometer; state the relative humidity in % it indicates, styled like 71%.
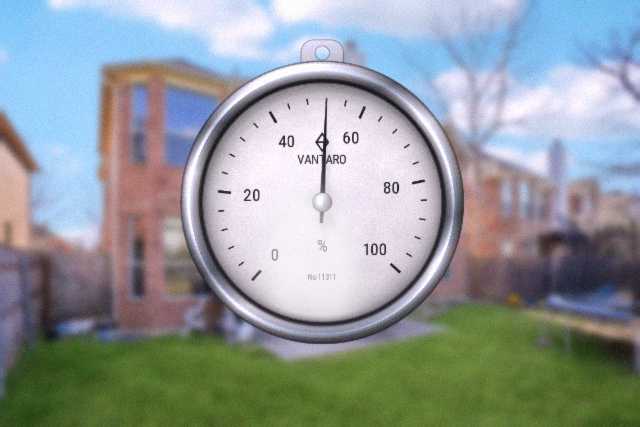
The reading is 52%
